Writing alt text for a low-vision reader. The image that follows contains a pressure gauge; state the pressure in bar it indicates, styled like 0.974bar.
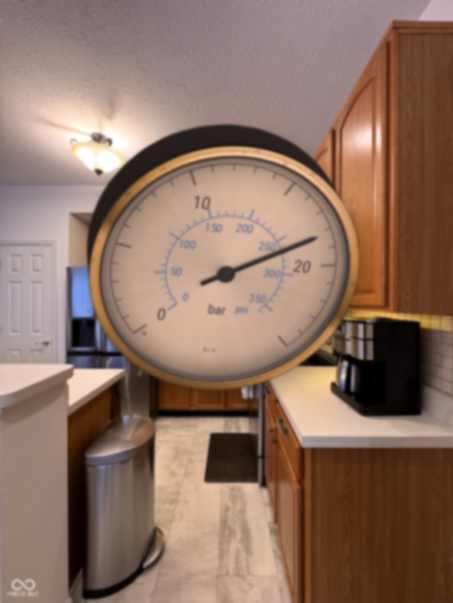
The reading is 18bar
